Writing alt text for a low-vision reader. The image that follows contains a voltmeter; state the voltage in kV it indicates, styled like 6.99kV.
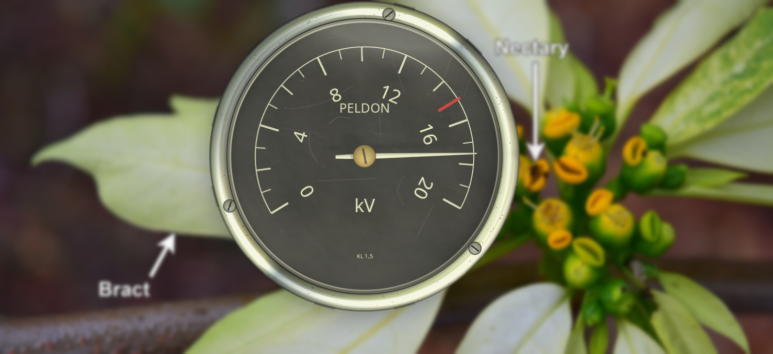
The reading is 17.5kV
